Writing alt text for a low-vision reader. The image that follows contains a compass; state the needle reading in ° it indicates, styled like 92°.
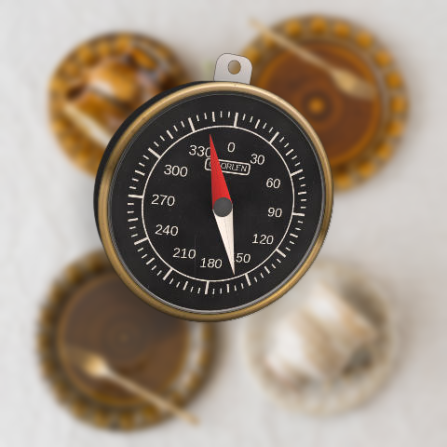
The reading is 340°
